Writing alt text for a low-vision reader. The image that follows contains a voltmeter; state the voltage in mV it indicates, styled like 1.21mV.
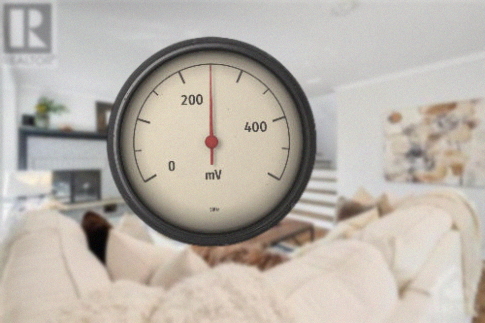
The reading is 250mV
